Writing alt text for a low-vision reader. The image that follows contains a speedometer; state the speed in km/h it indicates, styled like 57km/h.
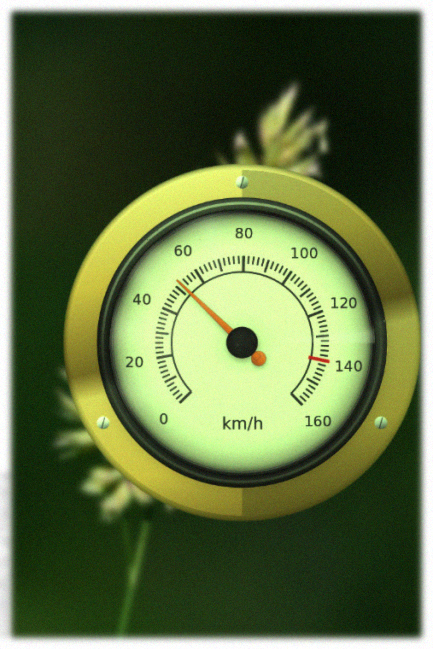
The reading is 52km/h
